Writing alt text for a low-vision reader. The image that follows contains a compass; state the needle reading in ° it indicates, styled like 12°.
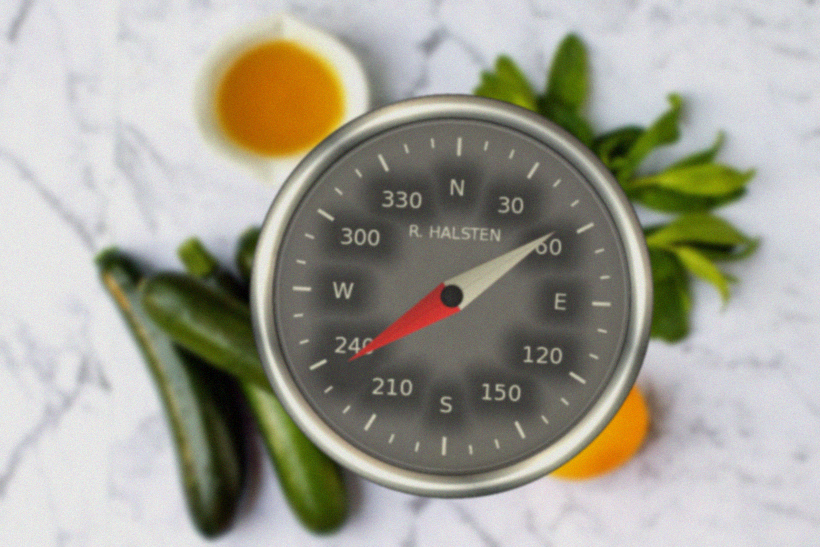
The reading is 235°
